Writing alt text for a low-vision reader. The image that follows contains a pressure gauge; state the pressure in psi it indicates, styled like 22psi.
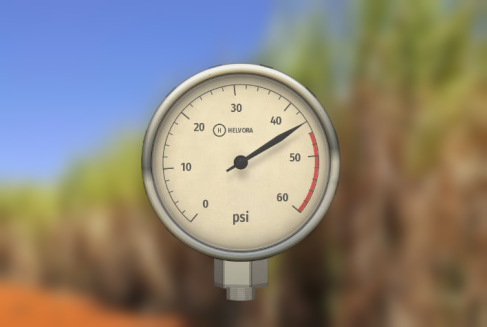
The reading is 44psi
